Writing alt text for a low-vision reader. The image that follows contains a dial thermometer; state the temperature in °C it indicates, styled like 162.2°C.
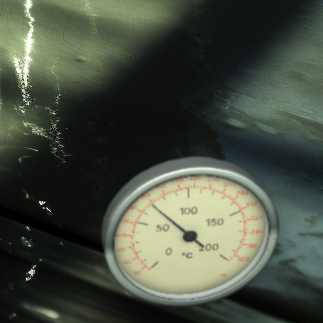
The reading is 70°C
